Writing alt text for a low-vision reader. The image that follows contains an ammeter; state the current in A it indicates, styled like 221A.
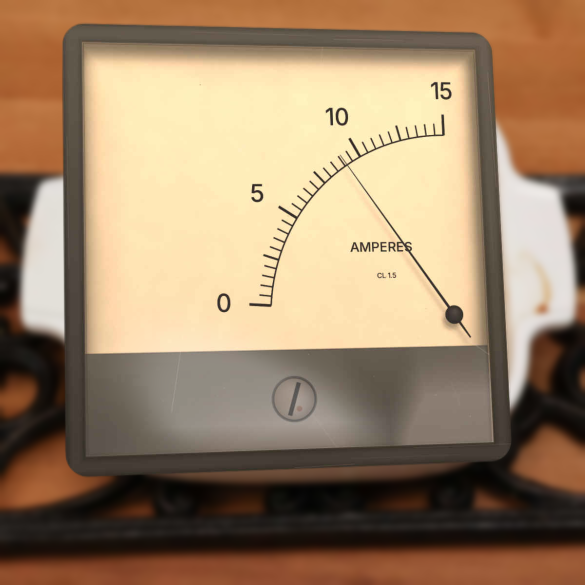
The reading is 9A
